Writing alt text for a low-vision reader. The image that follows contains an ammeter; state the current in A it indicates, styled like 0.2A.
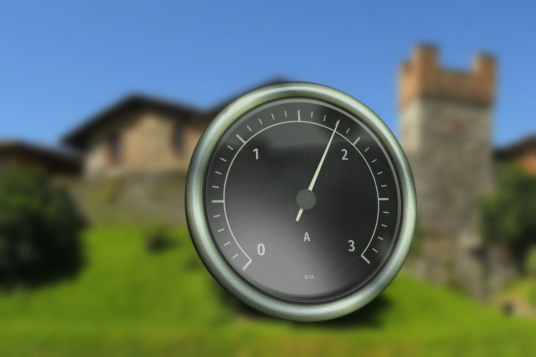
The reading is 1.8A
